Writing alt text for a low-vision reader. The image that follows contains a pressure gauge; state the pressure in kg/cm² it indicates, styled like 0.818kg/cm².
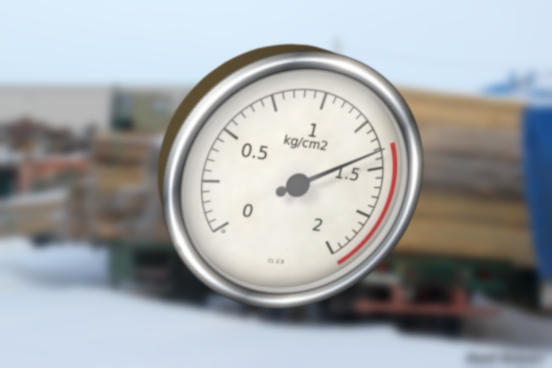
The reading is 1.4kg/cm²
